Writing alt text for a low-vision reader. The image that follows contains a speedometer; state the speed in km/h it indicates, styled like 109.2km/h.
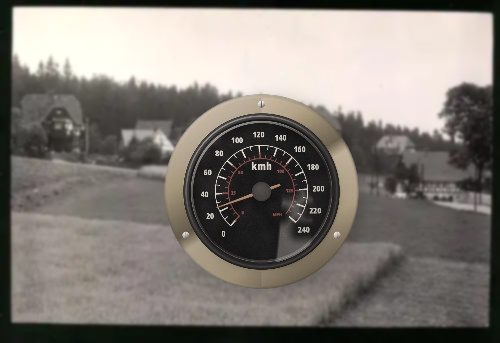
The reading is 25km/h
